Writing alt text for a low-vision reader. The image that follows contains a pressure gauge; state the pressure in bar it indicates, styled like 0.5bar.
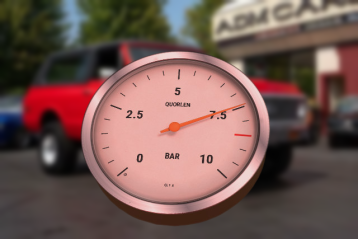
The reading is 7.5bar
